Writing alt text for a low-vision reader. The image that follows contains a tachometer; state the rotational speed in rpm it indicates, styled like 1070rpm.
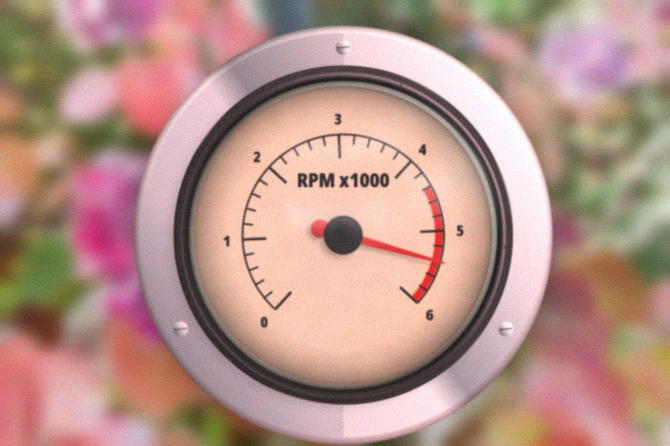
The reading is 5400rpm
